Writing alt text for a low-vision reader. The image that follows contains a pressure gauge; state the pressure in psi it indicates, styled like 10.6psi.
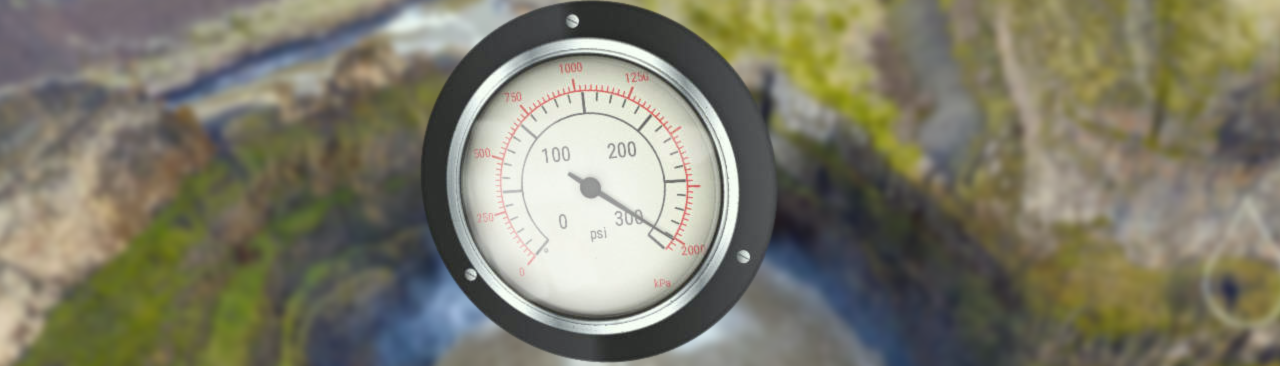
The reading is 290psi
